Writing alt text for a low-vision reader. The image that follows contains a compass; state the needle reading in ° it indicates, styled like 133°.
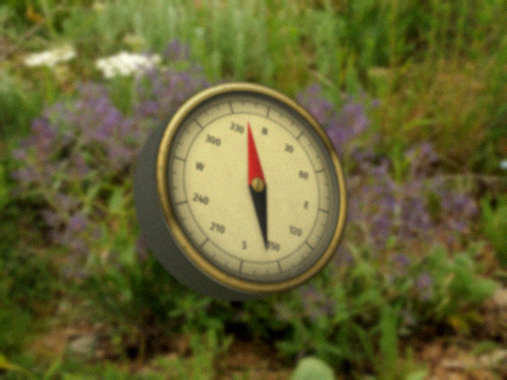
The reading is 340°
